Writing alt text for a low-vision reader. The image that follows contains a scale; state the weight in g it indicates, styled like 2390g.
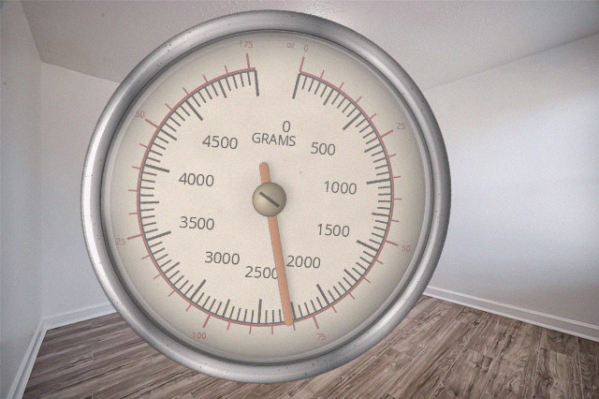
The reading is 2300g
